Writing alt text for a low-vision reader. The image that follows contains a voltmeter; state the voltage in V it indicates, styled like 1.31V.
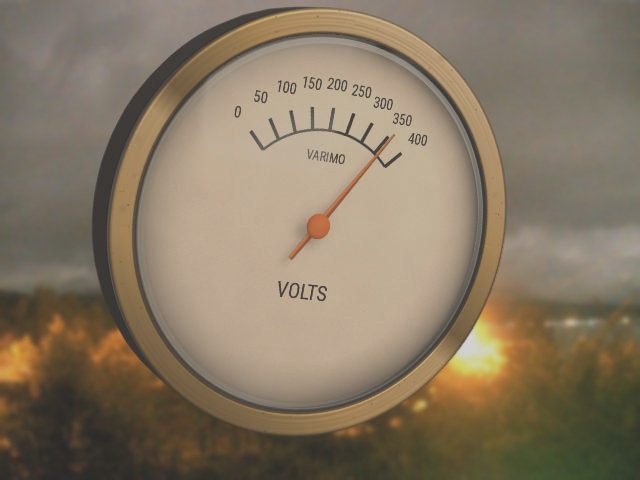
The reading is 350V
